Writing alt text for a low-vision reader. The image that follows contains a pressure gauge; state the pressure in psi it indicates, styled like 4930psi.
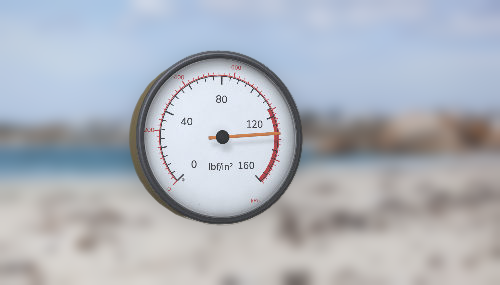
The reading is 130psi
